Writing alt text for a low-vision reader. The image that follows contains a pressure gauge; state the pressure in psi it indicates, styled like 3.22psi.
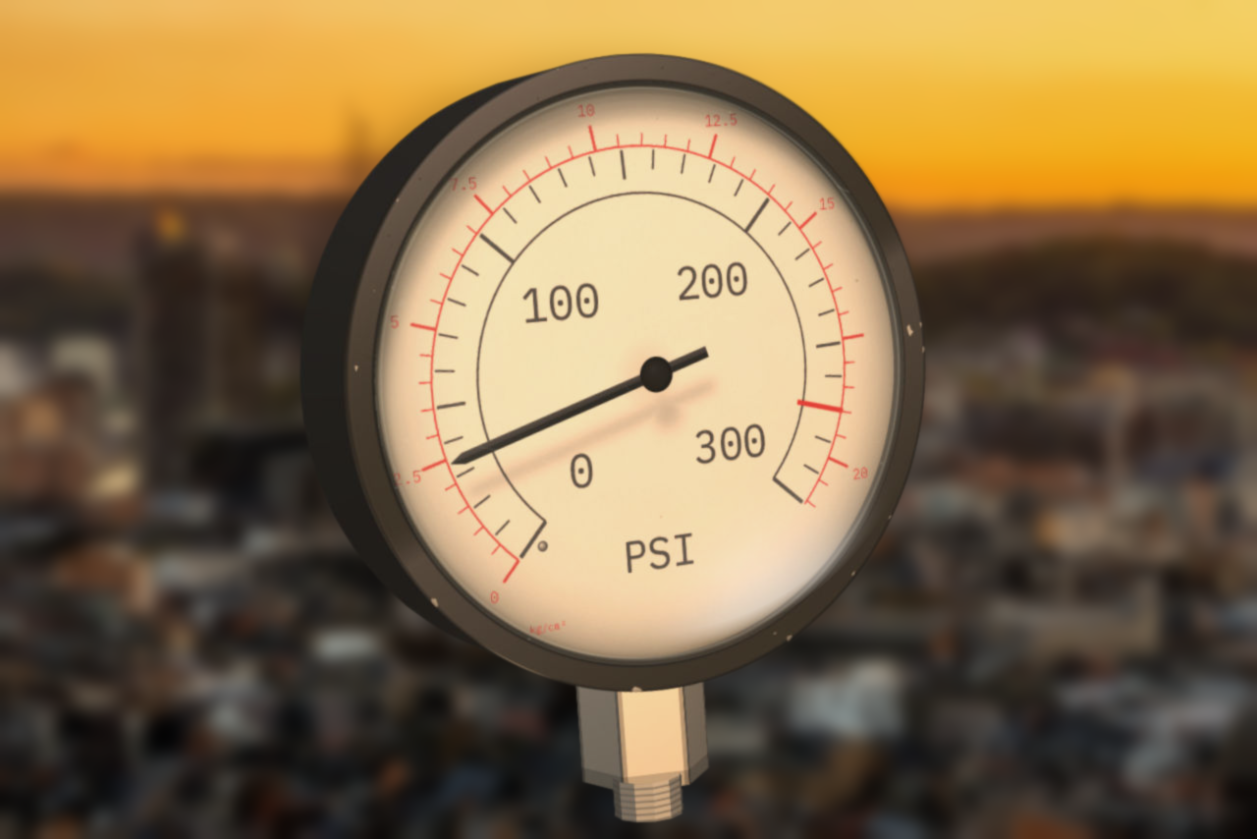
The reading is 35psi
